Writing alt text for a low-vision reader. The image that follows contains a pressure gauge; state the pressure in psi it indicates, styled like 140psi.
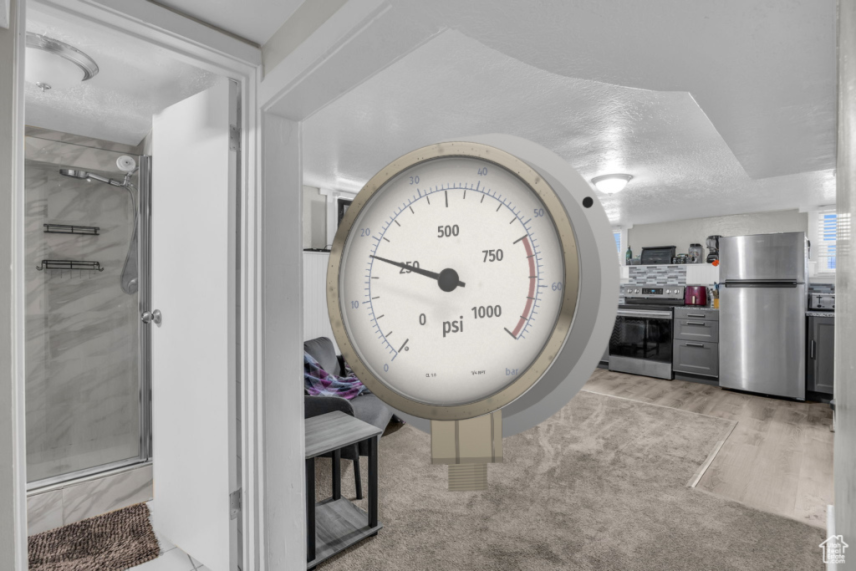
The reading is 250psi
